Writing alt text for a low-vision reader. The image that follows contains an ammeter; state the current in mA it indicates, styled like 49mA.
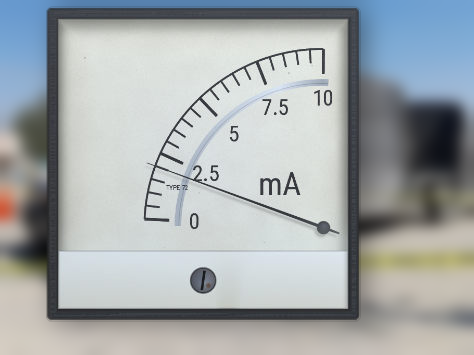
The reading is 2mA
